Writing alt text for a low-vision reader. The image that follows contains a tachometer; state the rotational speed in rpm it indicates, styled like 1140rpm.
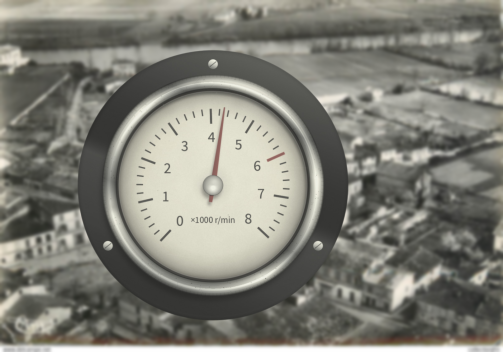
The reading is 4300rpm
